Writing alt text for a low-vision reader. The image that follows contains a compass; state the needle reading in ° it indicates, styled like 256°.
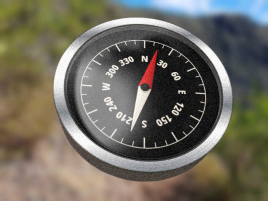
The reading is 15°
